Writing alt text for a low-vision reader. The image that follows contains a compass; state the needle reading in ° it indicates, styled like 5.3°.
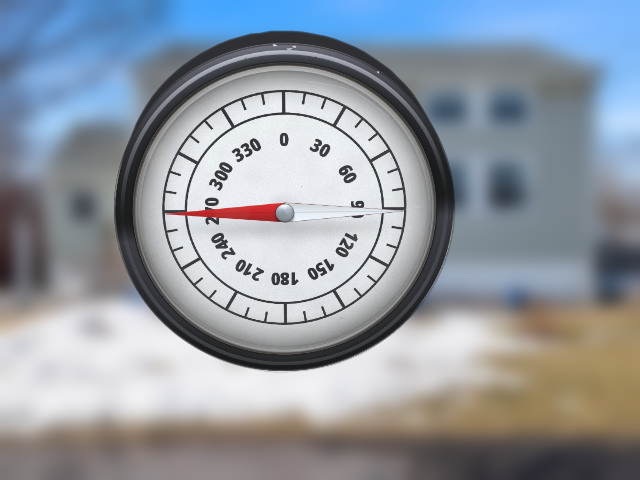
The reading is 270°
